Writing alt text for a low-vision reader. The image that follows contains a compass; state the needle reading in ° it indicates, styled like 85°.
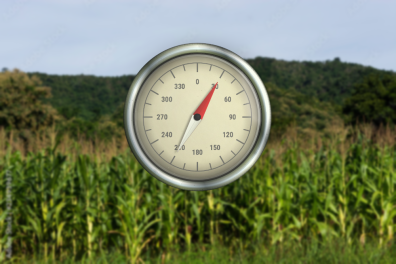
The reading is 30°
